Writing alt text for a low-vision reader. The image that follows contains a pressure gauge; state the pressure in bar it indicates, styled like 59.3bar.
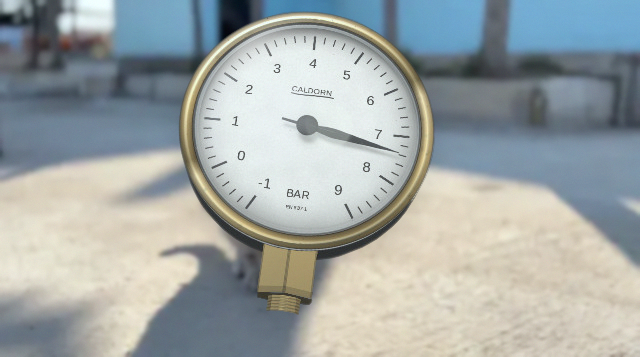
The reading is 7.4bar
